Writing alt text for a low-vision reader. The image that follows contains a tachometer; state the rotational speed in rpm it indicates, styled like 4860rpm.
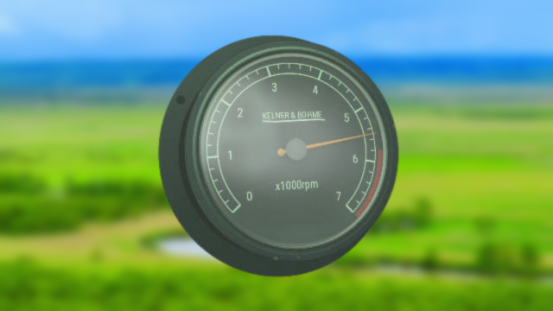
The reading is 5500rpm
